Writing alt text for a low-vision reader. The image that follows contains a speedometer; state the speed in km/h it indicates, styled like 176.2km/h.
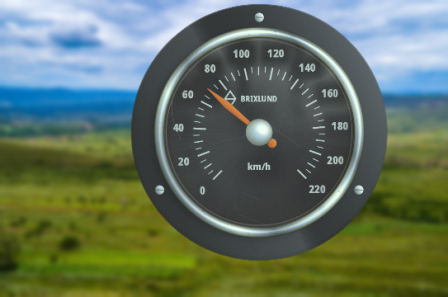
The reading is 70km/h
